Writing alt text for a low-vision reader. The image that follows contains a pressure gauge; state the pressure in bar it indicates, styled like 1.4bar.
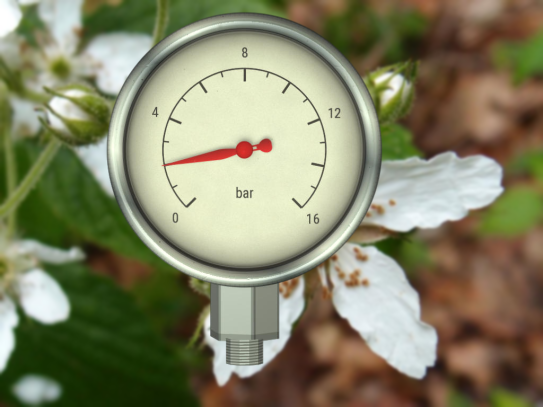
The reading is 2bar
